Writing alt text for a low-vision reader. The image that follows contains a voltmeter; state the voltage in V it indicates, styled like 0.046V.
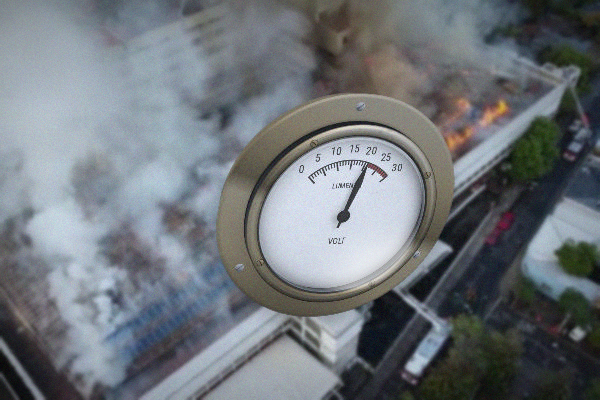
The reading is 20V
